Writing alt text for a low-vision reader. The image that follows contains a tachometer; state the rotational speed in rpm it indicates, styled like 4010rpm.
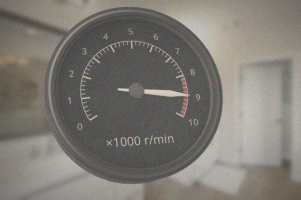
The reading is 9000rpm
